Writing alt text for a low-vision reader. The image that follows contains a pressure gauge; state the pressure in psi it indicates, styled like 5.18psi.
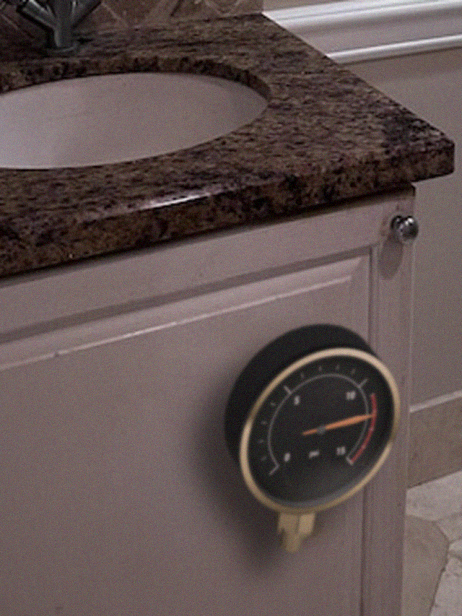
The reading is 12psi
